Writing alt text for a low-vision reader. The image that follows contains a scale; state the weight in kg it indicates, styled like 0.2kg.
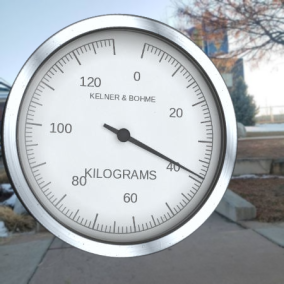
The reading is 39kg
